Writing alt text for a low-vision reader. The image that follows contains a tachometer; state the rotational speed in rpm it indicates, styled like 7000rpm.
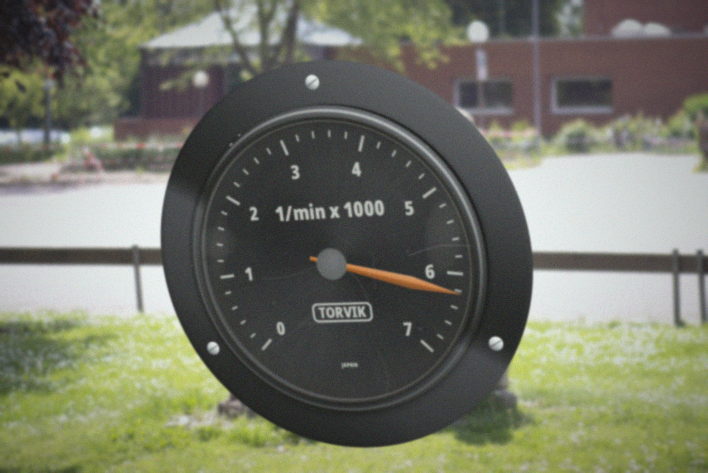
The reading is 6200rpm
